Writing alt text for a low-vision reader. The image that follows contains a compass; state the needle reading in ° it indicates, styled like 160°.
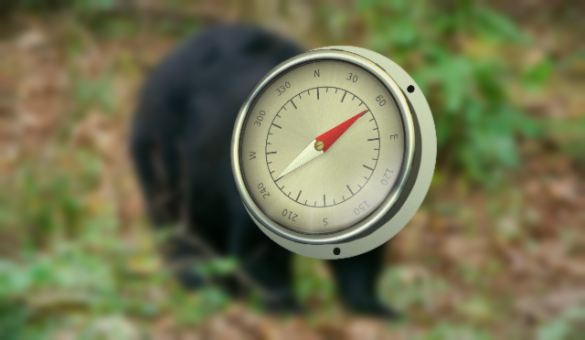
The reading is 60°
